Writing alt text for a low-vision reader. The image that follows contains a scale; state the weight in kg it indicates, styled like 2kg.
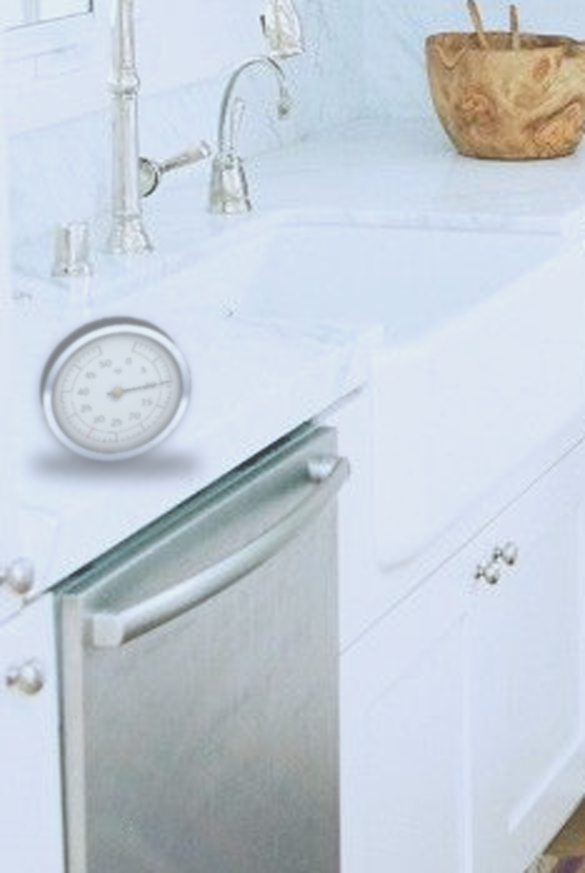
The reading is 10kg
